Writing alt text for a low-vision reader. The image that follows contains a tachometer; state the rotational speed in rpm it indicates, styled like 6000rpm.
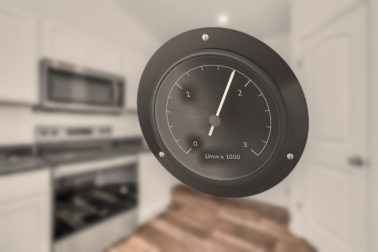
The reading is 1800rpm
